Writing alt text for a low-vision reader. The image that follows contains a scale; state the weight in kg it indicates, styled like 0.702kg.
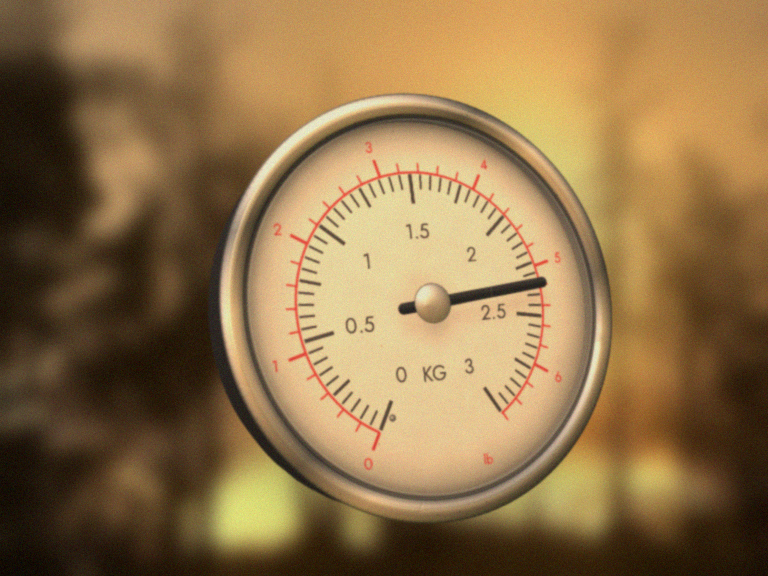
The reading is 2.35kg
